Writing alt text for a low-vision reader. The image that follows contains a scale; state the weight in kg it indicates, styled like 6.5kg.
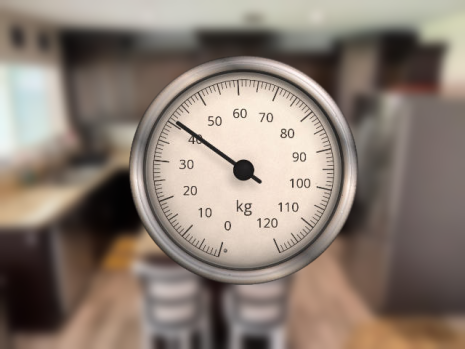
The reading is 41kg
